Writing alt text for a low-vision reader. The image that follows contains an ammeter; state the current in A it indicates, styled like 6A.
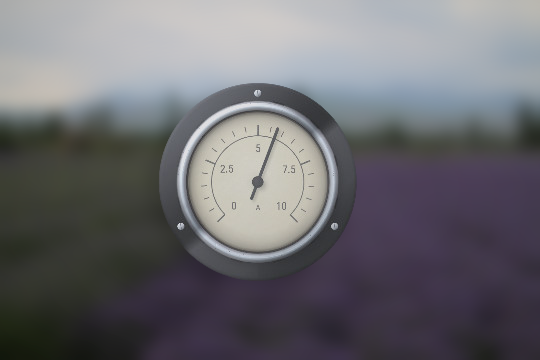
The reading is 5.75A
